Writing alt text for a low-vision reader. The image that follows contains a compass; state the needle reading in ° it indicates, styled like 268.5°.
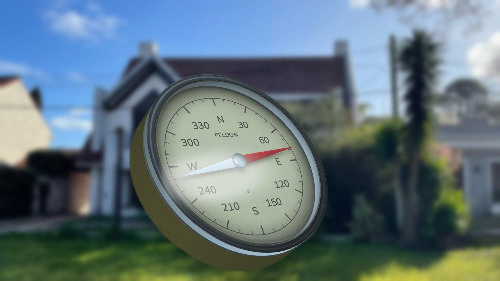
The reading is 80°
